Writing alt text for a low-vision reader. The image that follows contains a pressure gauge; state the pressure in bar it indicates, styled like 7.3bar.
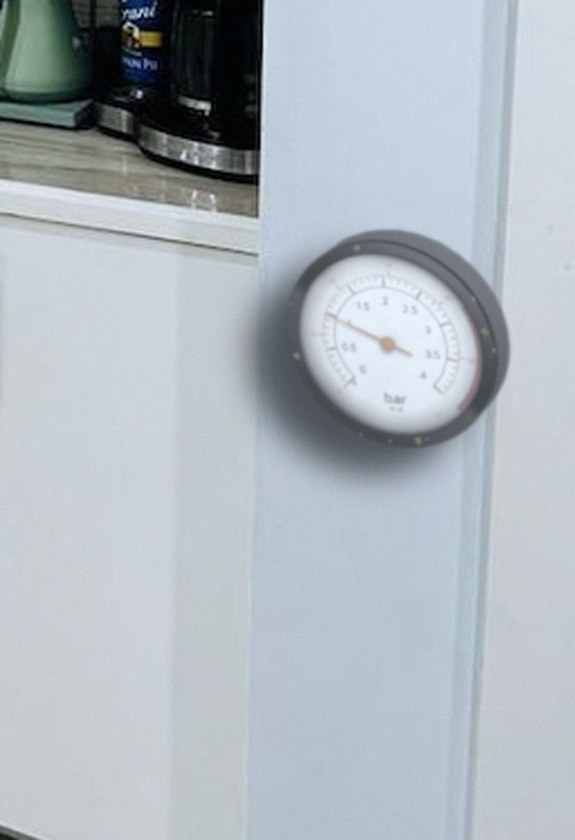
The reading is 1bar
